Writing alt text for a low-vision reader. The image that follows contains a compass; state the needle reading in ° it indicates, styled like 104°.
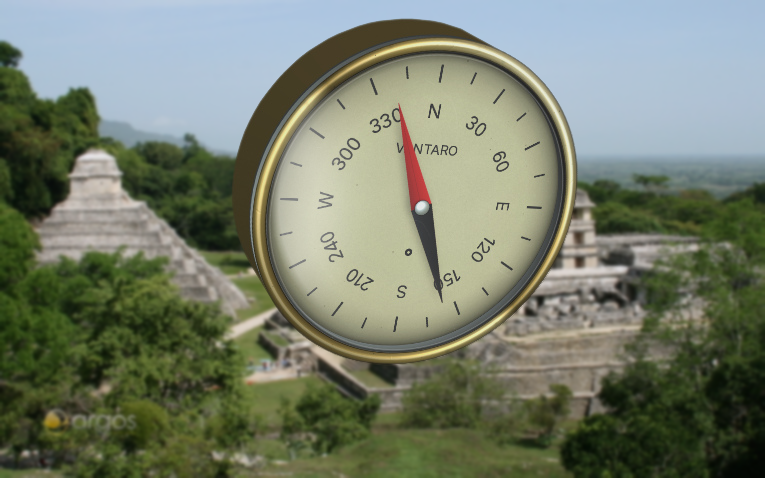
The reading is 337.5°
